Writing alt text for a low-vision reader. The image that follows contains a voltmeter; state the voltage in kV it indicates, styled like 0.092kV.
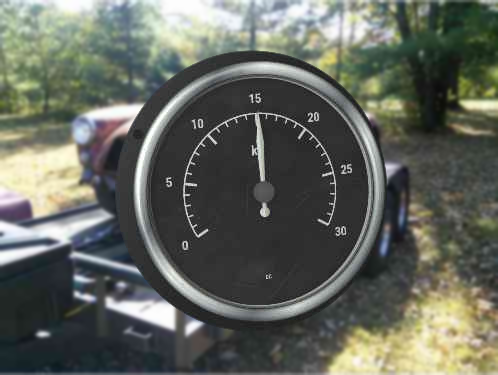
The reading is 15kV
